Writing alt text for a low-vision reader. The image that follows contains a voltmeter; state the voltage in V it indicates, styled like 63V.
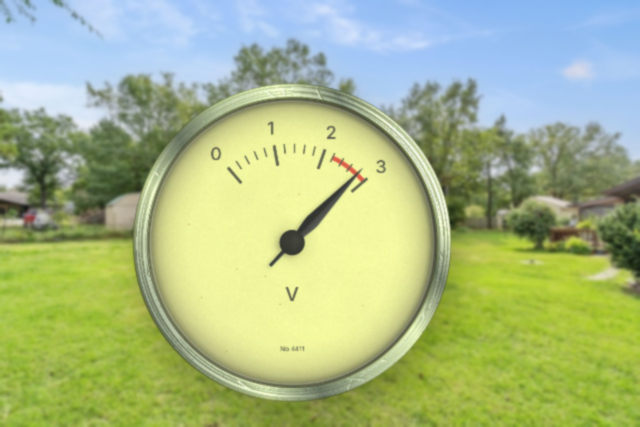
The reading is 2.8V
